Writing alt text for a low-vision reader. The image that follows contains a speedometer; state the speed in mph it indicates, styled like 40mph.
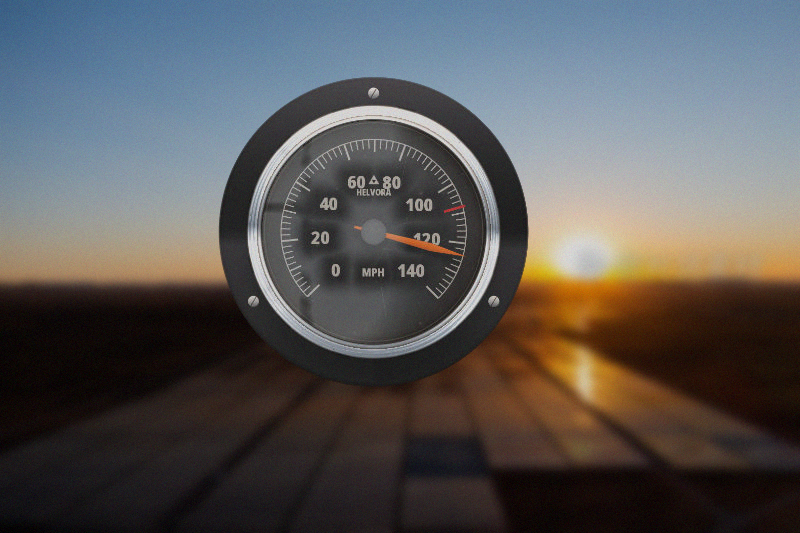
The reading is 124mph
